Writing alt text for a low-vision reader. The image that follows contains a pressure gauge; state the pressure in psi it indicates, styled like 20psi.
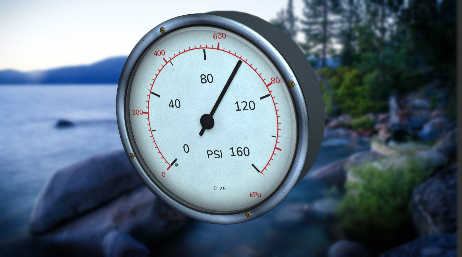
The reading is 100psi
